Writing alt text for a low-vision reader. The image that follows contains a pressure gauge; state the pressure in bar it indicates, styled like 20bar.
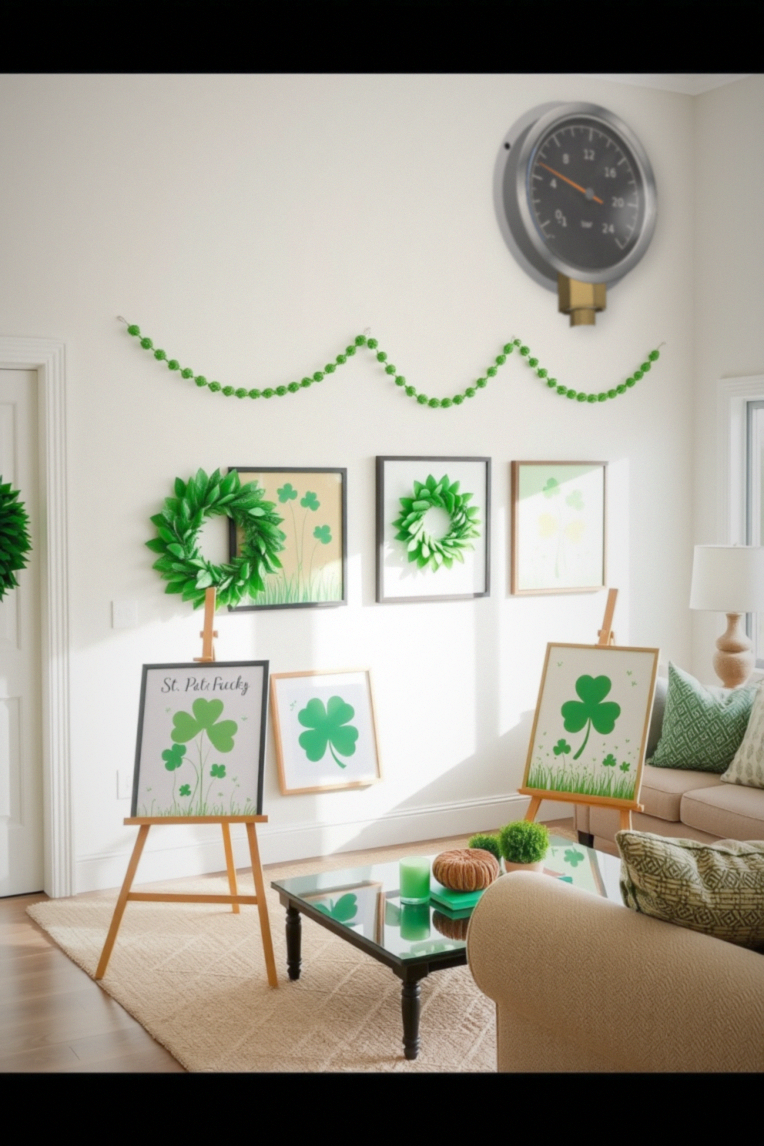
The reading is 5bar
